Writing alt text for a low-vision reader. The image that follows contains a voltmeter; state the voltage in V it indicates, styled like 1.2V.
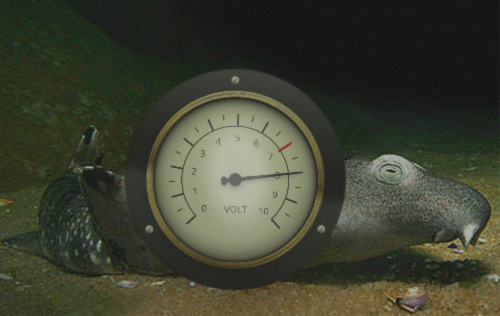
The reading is 8V
